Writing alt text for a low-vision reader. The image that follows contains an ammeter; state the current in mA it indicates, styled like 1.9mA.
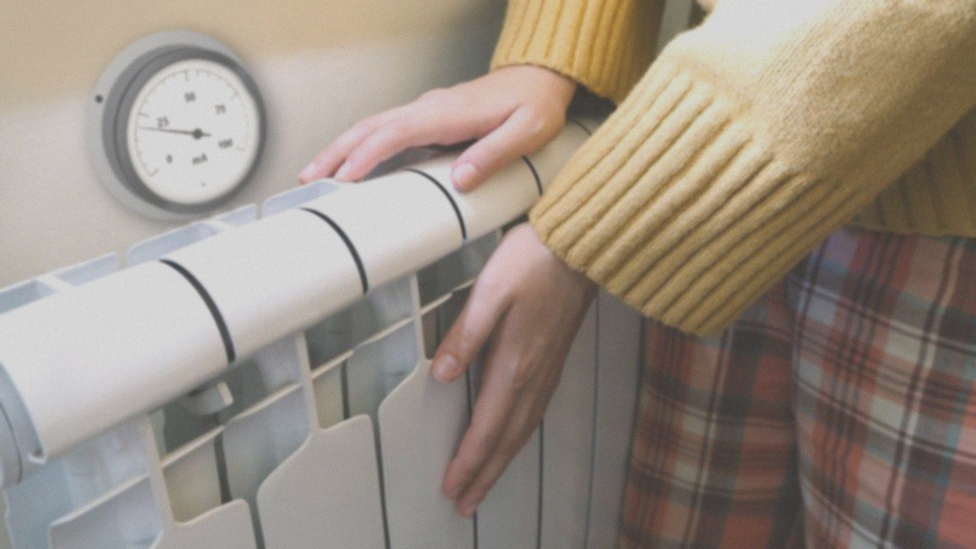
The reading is 20mA
